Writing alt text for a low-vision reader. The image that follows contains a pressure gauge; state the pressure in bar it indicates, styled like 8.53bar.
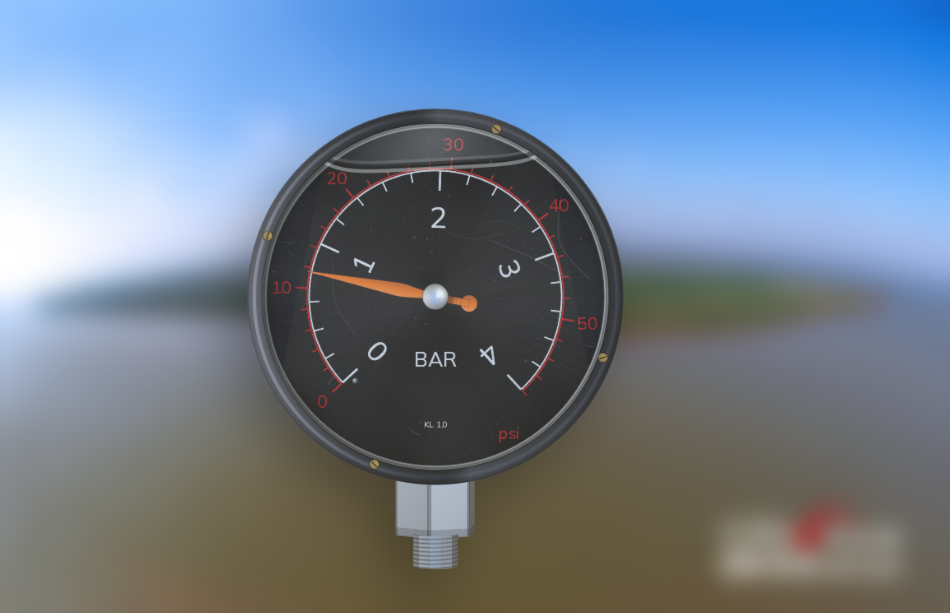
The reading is 0.8bar
